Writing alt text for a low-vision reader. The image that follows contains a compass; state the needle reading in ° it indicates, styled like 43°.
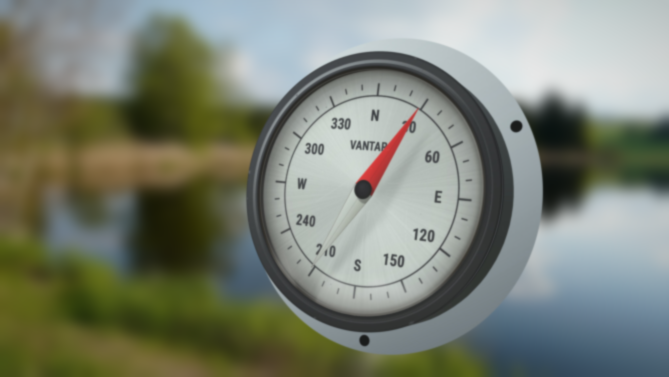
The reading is 30°
